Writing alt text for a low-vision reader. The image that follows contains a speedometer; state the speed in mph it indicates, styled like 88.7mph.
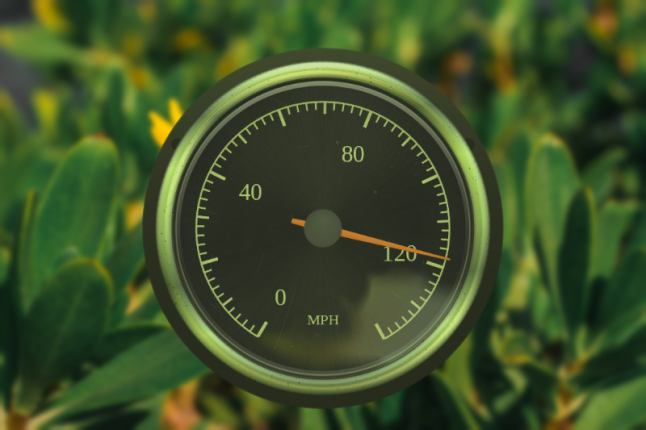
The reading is 118mph
